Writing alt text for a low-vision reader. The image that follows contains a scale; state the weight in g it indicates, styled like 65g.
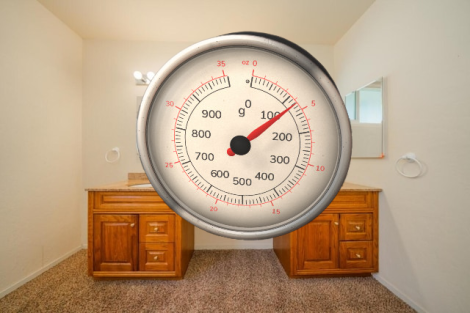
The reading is 120g
